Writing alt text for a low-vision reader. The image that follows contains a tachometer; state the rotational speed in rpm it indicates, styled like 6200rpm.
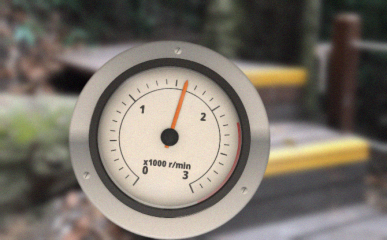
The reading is 1600rpm
